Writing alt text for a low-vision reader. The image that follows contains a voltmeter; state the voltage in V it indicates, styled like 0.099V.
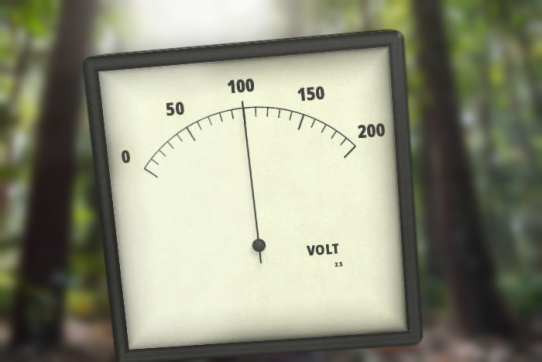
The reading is 100V
